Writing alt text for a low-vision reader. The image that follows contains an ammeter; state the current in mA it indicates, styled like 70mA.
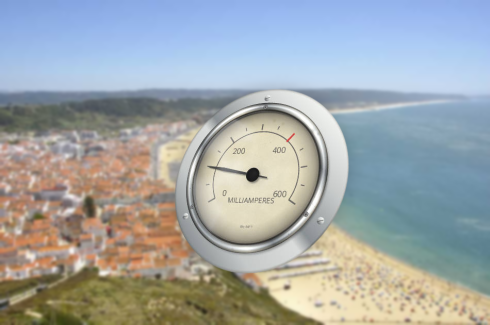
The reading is 100mA
